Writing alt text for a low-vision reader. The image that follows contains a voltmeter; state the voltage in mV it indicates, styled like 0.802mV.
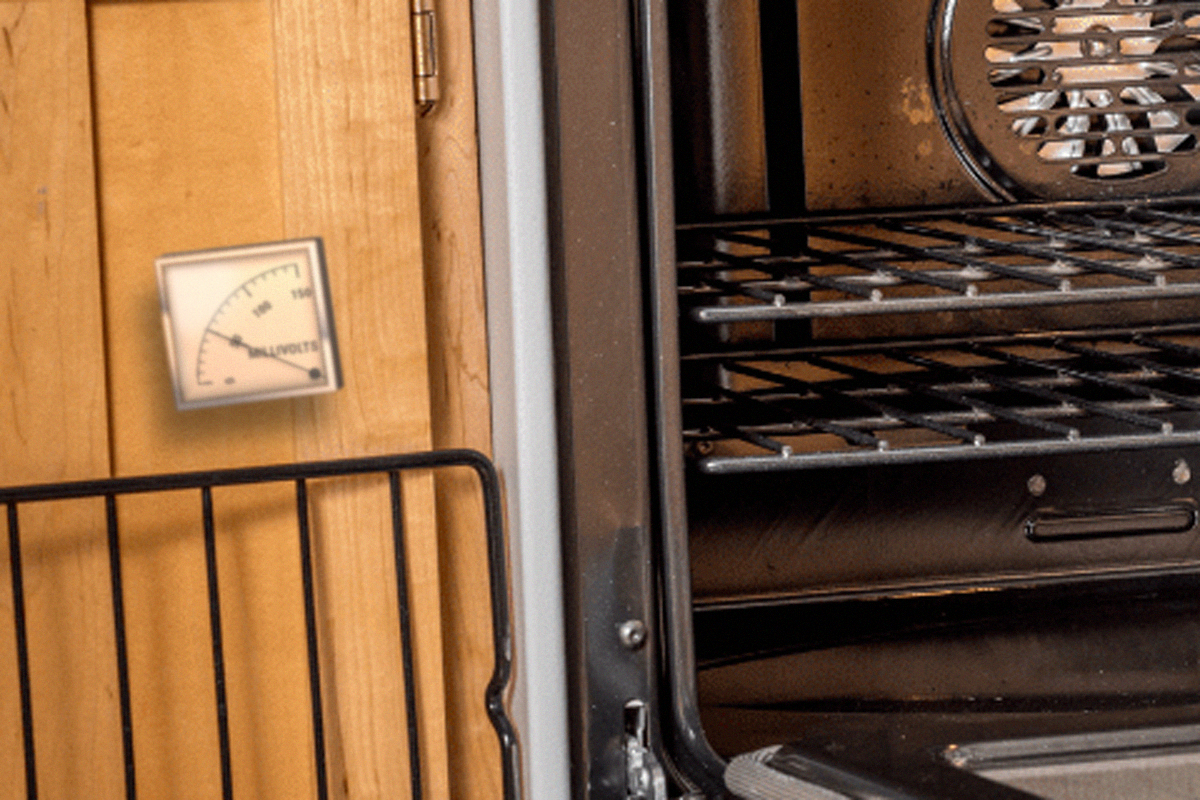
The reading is 50mV
